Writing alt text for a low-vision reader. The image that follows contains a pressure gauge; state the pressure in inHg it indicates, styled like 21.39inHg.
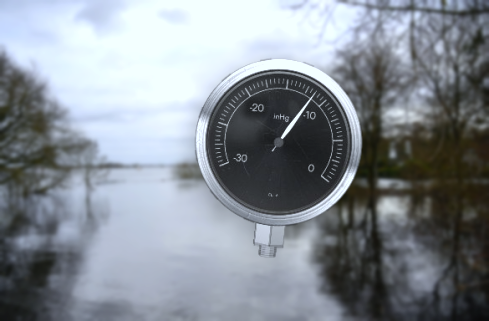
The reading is -11.5inHg
